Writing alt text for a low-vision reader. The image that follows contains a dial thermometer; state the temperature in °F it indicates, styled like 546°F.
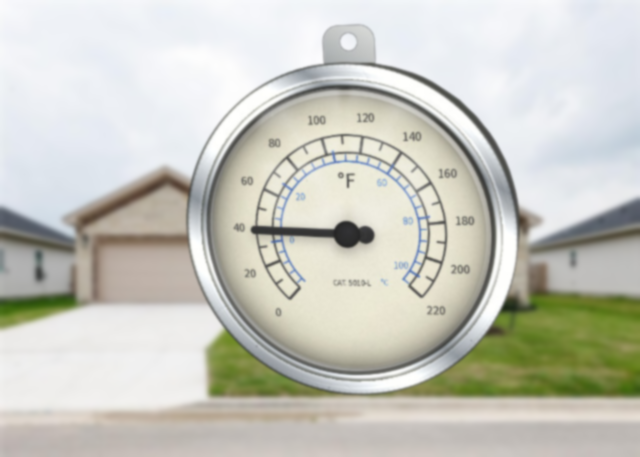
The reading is 40°F
